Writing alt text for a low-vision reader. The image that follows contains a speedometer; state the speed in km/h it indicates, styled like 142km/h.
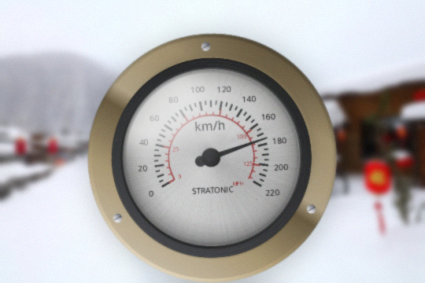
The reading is 175km/h
